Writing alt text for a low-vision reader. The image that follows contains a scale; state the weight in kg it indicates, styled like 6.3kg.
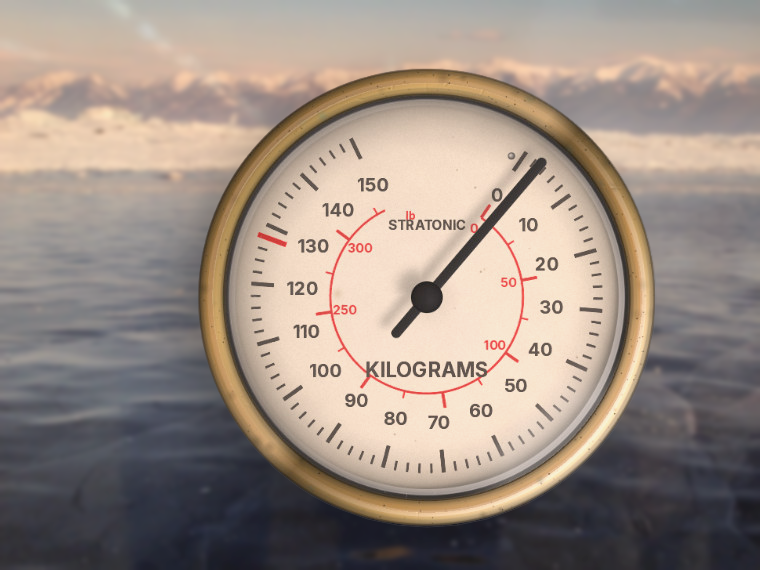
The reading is 3kg
